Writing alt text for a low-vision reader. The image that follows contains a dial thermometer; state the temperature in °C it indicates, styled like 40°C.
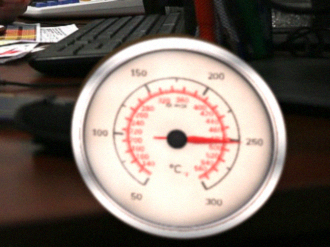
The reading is 250°C
